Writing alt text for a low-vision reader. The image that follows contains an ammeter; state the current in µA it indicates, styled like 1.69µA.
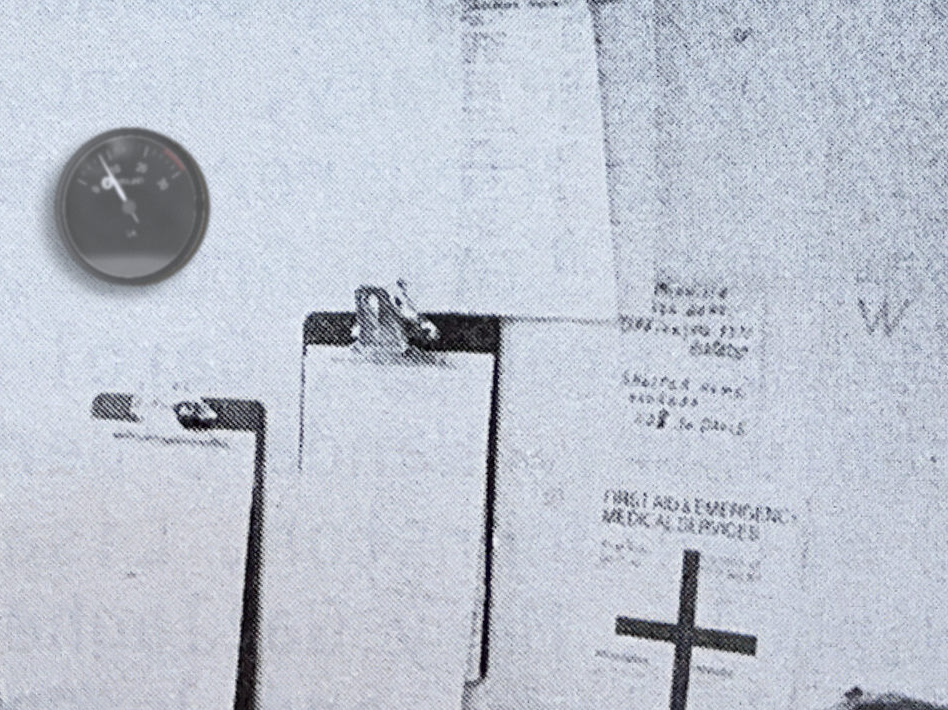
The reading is 8µA
